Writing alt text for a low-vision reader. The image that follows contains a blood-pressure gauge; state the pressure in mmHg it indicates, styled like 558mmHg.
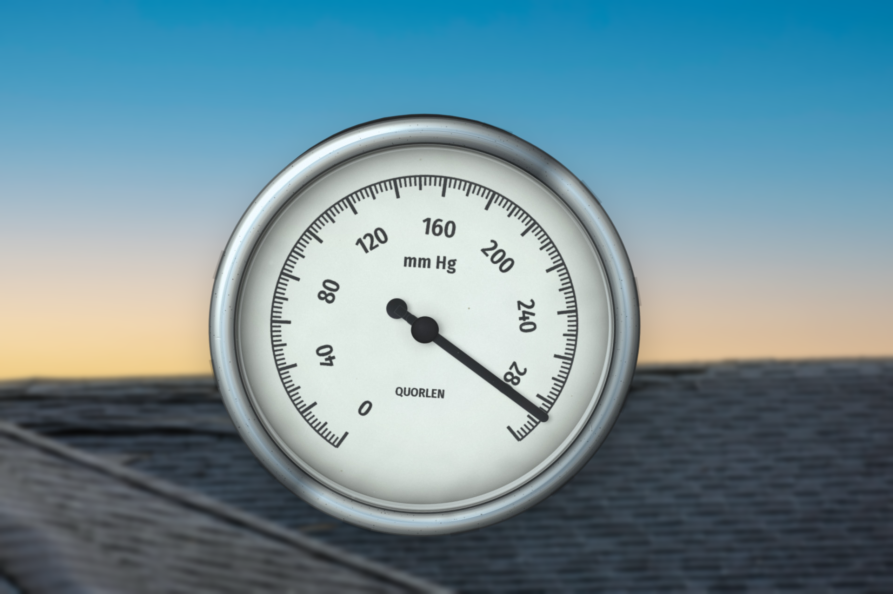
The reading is 286mmHg
